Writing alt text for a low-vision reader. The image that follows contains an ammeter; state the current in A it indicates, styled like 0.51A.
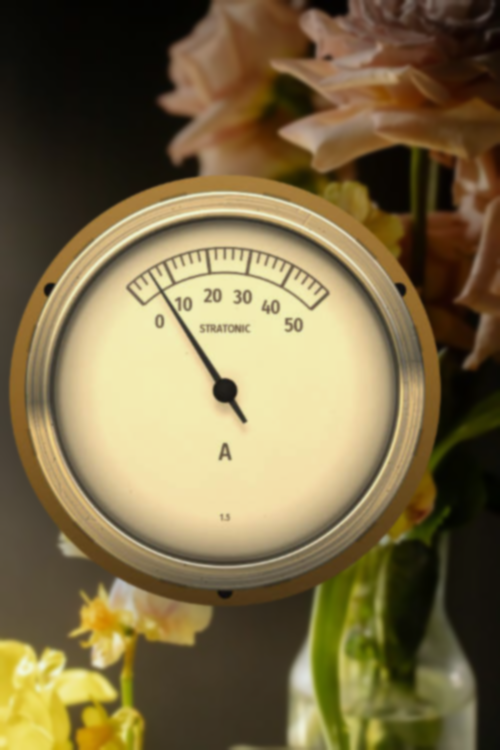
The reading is 6A
